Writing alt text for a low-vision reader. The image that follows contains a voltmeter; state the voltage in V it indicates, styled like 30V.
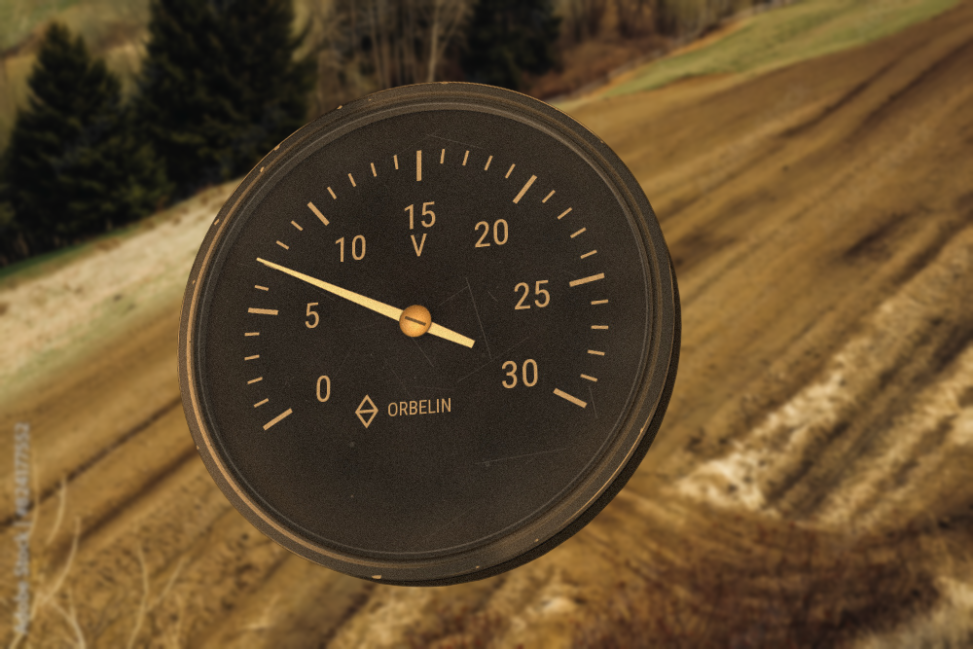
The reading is 7V
